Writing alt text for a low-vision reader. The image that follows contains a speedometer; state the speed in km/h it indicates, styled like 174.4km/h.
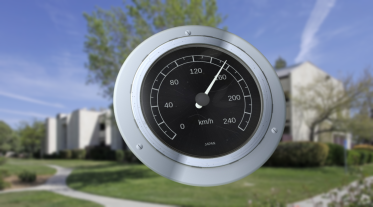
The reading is 155km/h
